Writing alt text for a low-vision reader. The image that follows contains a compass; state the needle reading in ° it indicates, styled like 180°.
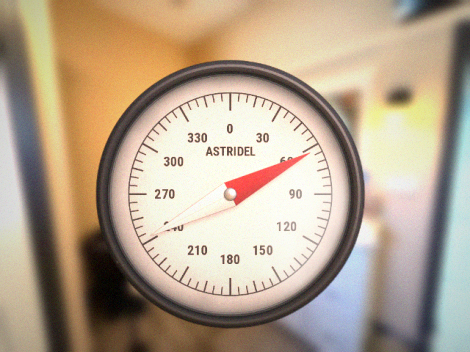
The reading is 62.5°
